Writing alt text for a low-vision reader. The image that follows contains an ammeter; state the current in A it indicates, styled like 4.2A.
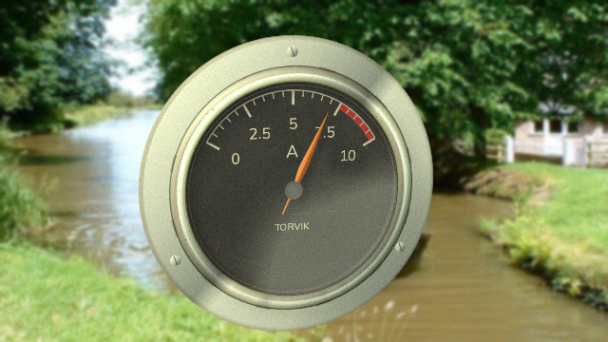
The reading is 7A
